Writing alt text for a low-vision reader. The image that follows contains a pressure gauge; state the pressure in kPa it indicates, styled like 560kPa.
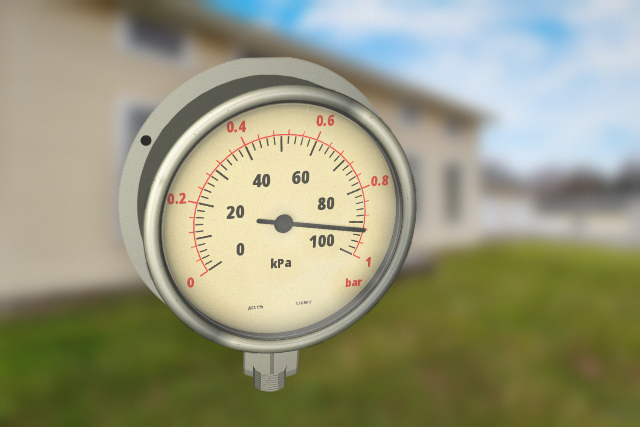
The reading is 92kPa
